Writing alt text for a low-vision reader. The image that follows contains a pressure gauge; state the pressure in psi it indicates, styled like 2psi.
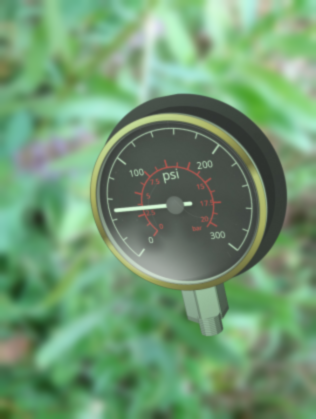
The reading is 50psi
